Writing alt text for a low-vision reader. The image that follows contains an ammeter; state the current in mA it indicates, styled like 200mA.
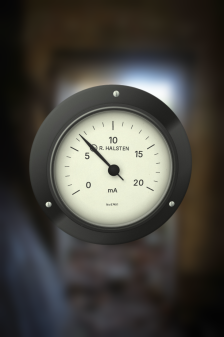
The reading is 6.5mA
